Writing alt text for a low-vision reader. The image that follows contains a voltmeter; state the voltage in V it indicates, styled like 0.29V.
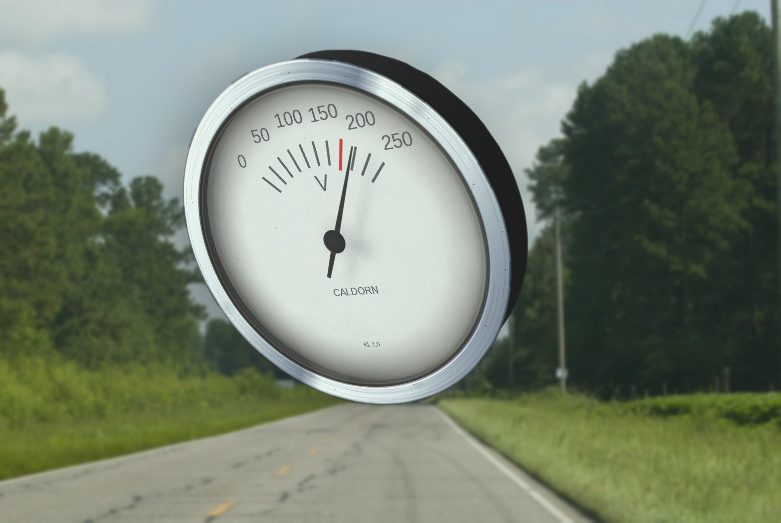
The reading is 200V
